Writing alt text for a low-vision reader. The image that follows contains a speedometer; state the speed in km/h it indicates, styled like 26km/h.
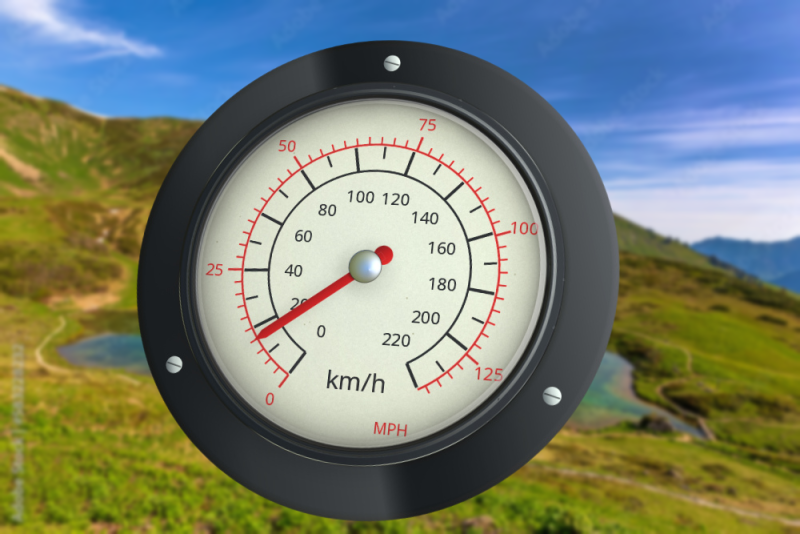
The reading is 15km/h
